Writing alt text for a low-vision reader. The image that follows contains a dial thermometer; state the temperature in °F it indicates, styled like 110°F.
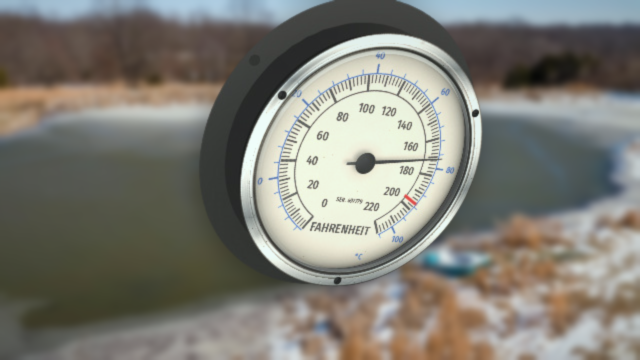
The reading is 170°F
